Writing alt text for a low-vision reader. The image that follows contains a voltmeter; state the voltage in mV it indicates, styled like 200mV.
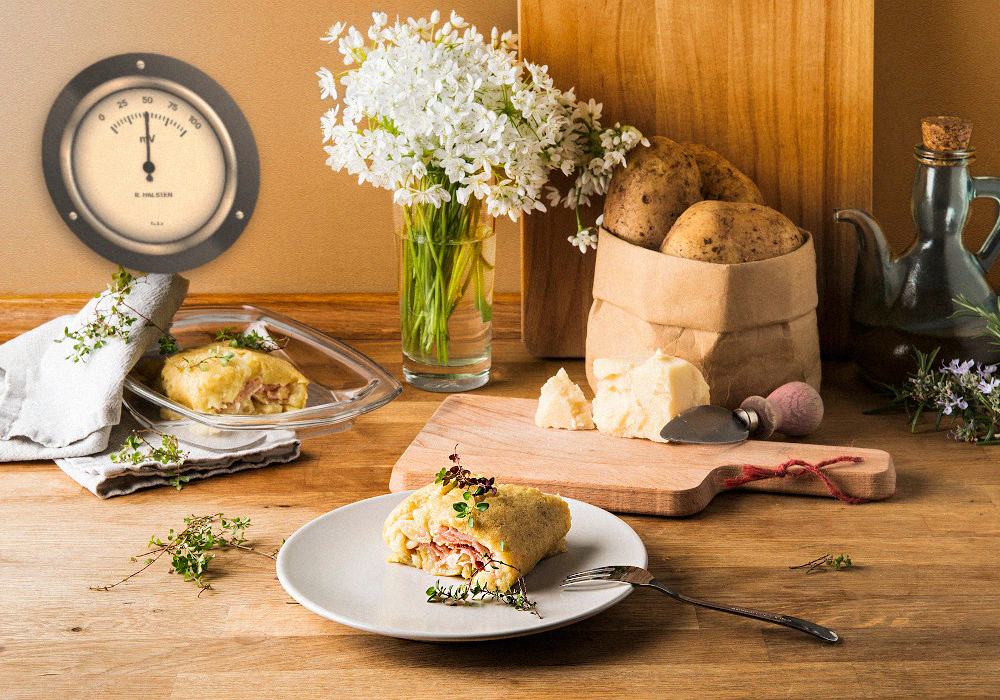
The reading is 50mV
